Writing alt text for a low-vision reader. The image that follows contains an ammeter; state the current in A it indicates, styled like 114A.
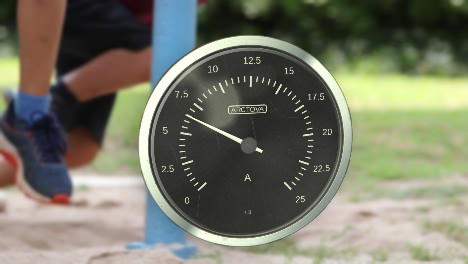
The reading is 6.5A
